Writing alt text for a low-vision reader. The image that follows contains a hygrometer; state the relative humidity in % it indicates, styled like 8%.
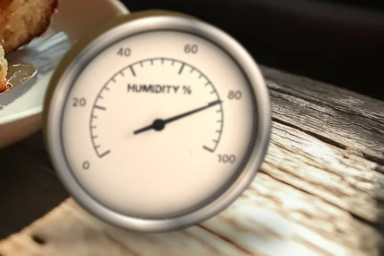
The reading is 80%
